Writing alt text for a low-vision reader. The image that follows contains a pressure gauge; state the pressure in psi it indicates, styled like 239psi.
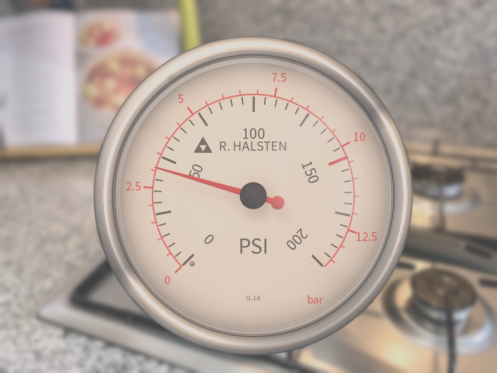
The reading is 45psi
